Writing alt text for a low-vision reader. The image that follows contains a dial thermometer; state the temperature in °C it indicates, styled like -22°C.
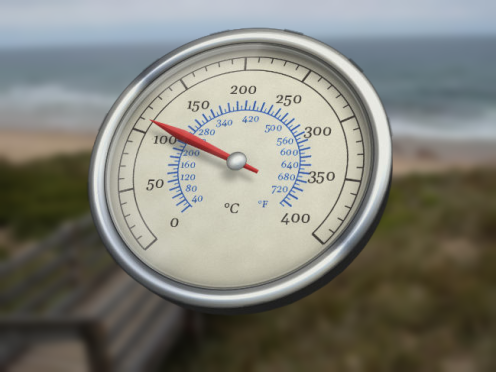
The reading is 110°C
